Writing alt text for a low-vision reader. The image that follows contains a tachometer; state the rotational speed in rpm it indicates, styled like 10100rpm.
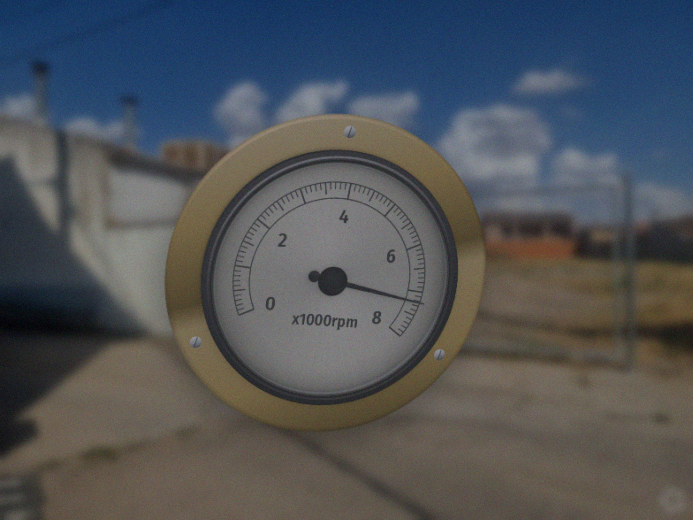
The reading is 7200rpm
